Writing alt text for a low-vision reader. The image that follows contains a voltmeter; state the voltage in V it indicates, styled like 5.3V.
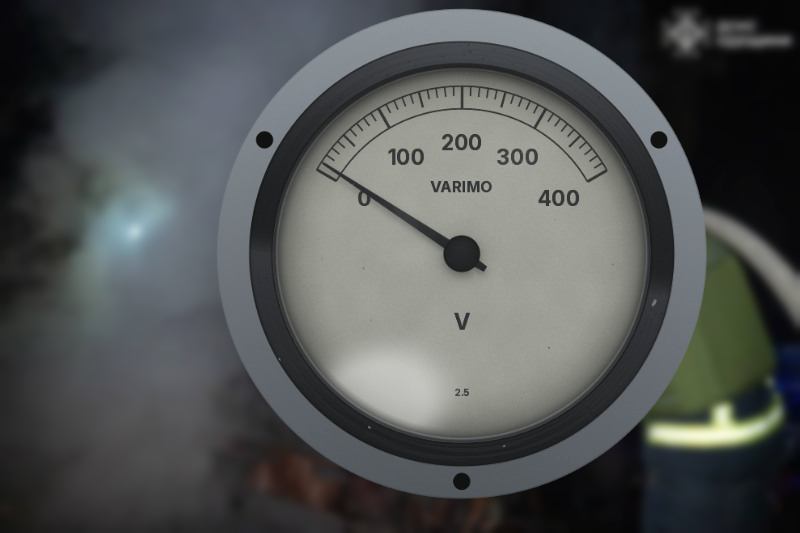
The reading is 10V
